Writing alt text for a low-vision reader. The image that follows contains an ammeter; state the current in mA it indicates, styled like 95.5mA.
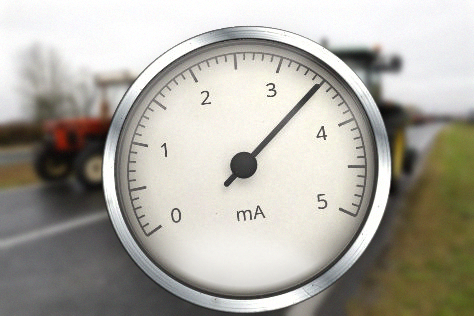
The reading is 3.5mA
